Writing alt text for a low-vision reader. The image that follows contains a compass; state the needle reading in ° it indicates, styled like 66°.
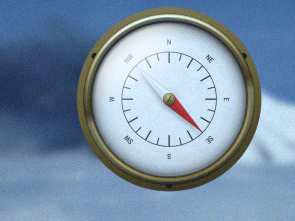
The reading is 135°
